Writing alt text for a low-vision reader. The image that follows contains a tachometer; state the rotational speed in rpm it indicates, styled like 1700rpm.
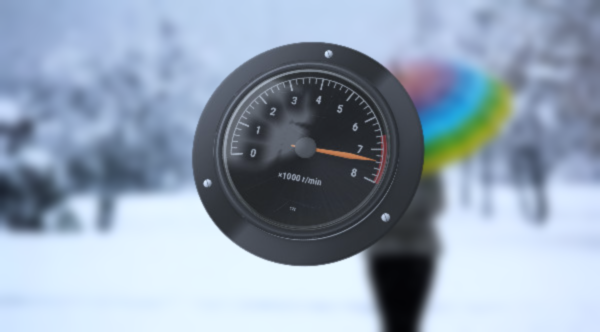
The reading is 7400rpm
